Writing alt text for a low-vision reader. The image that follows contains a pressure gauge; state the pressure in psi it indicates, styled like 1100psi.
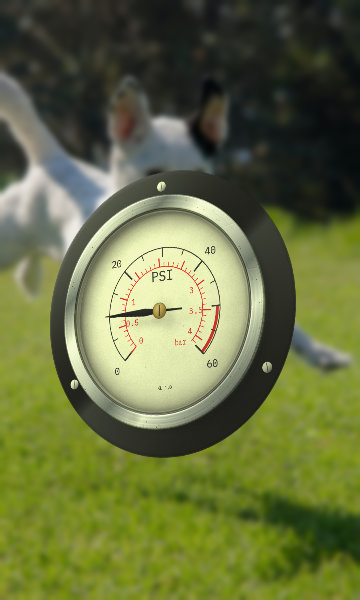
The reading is 10psi
